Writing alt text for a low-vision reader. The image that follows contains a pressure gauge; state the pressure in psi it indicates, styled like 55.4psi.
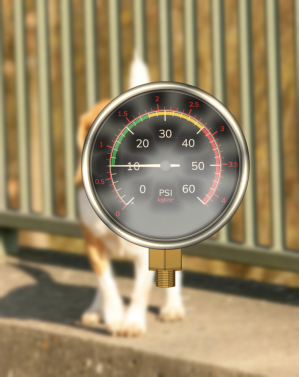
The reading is 10psi
